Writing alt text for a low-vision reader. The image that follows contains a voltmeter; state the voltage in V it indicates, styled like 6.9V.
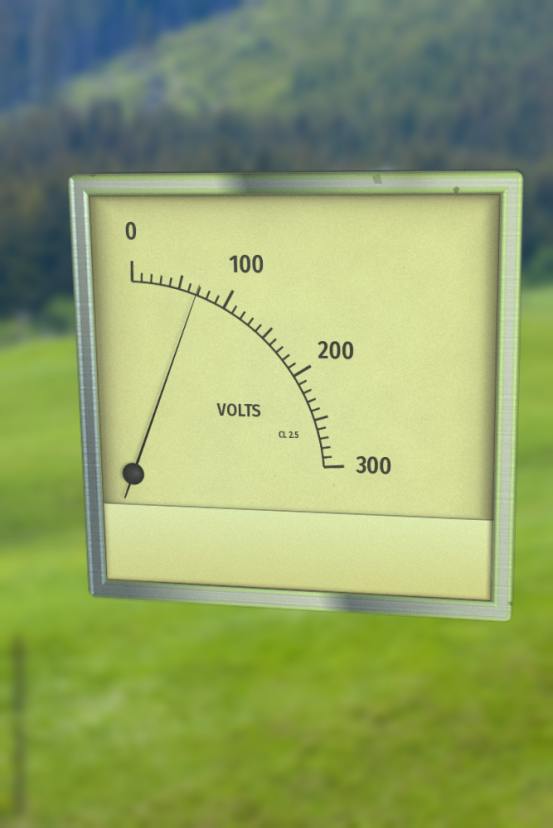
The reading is 70V
